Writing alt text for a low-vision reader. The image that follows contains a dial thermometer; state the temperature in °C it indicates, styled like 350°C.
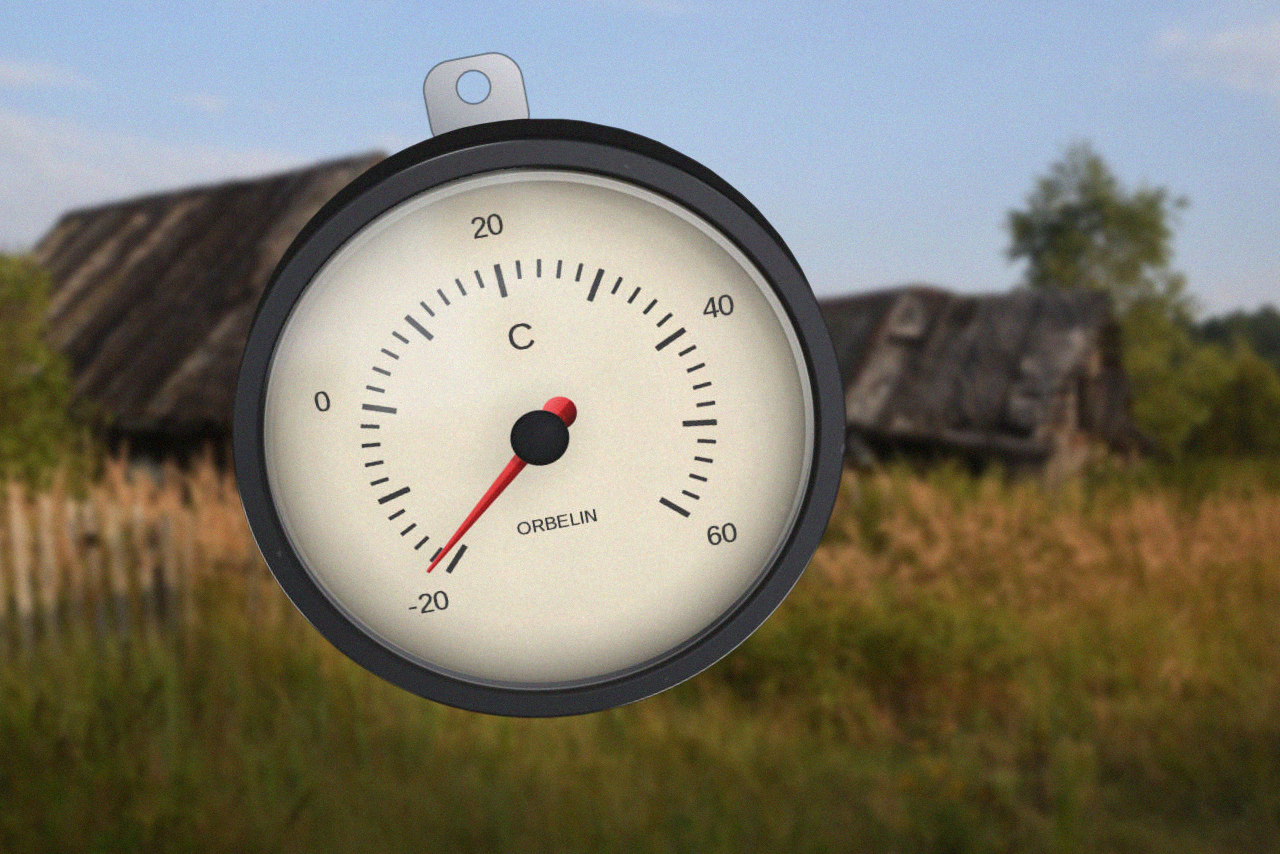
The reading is -18°C
